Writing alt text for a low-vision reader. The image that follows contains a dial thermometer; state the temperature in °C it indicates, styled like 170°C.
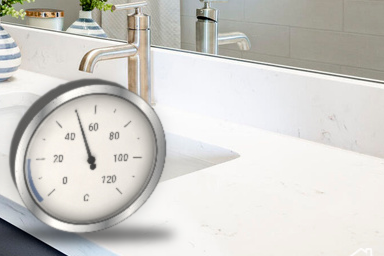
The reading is 50°C
